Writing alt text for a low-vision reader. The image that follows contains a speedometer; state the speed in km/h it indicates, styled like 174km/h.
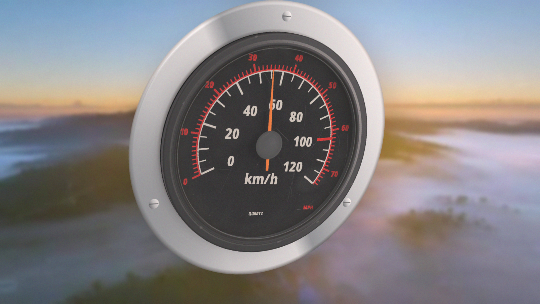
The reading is 55km/h
